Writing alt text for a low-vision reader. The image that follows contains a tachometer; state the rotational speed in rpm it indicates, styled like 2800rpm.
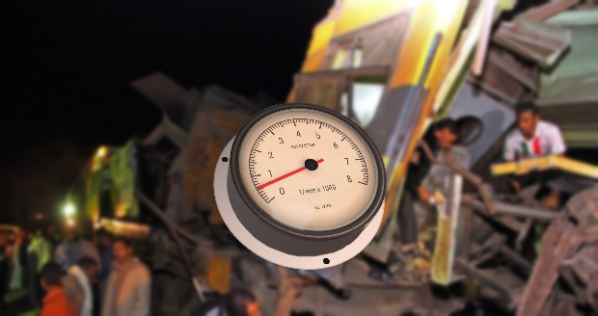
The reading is 500rpm
